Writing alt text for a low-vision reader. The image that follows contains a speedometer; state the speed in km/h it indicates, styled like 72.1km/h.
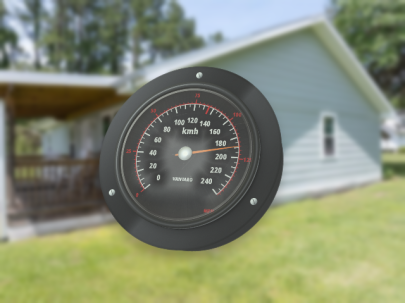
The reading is 190km/h
